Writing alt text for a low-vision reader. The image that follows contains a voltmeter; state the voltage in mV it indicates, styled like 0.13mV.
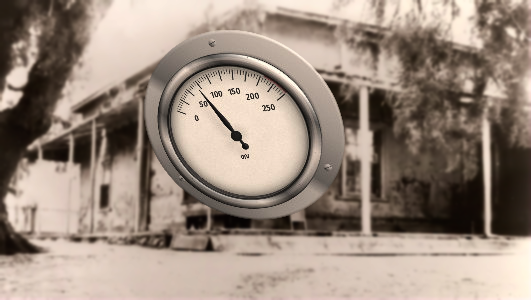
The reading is 75mV
